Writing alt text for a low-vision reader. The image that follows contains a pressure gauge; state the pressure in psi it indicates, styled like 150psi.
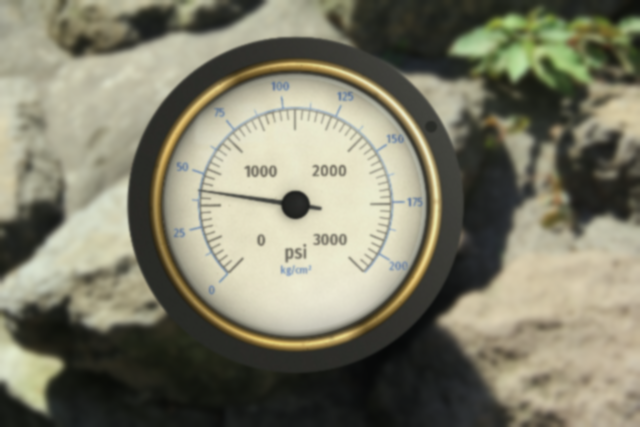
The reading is 600psi
